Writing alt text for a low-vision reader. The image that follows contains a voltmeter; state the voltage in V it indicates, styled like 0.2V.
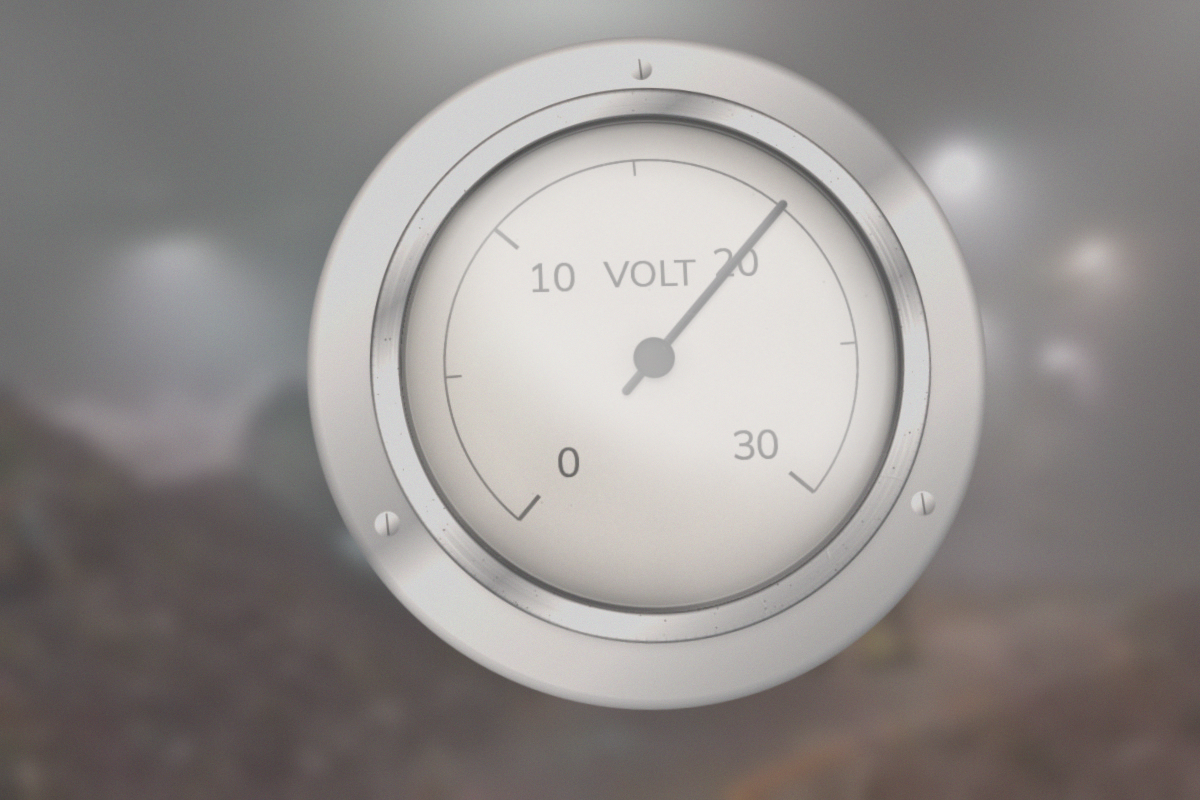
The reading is 20V
